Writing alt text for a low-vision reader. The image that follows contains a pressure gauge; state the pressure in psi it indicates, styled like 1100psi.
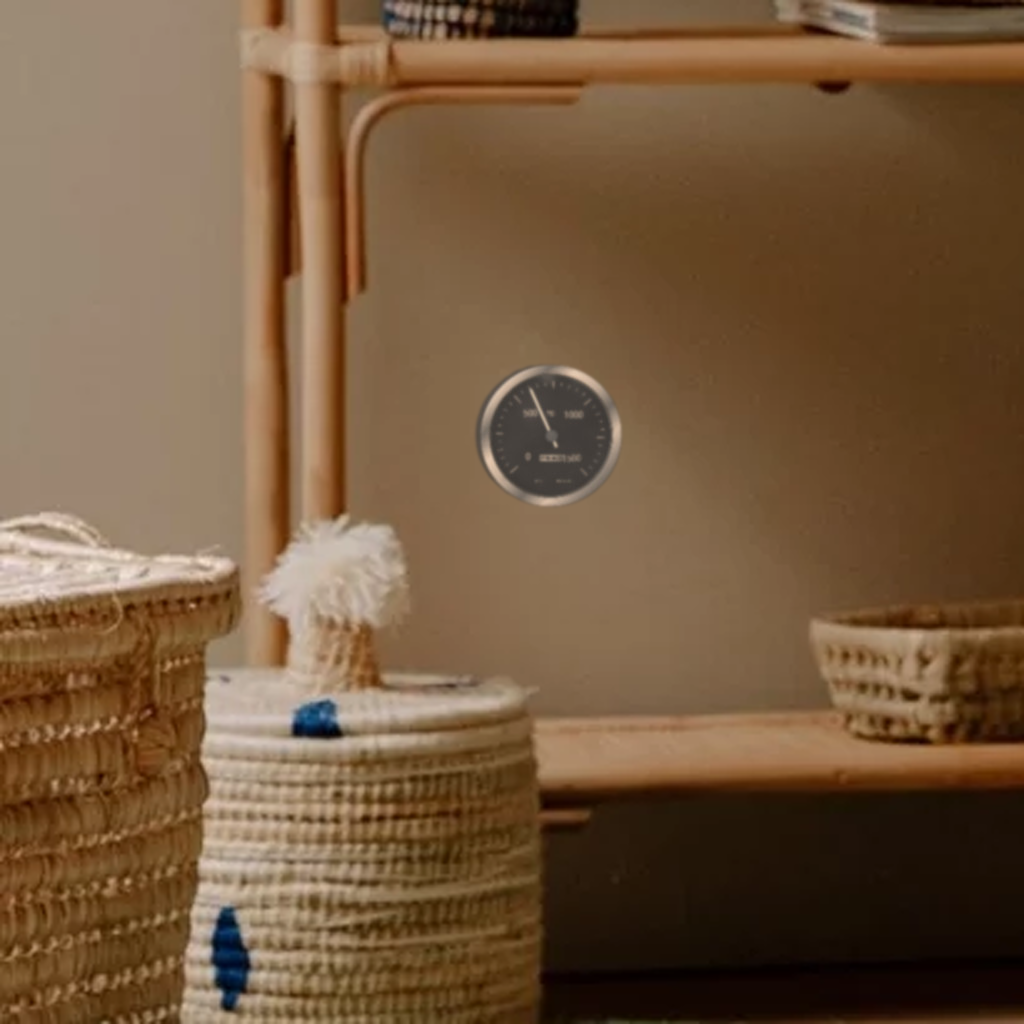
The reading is 600psi
